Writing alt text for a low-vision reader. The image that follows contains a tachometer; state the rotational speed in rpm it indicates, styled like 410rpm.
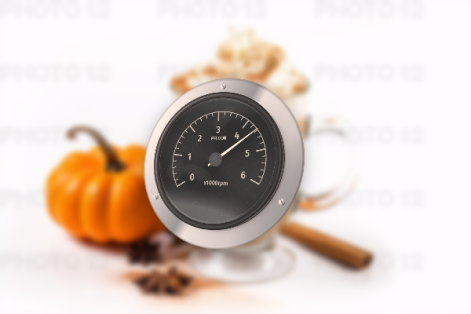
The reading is 4400rpm
